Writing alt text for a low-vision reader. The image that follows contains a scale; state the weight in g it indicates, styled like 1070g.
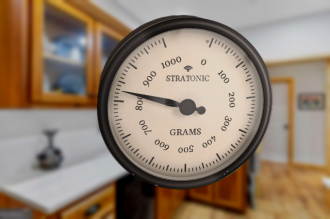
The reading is 830g
